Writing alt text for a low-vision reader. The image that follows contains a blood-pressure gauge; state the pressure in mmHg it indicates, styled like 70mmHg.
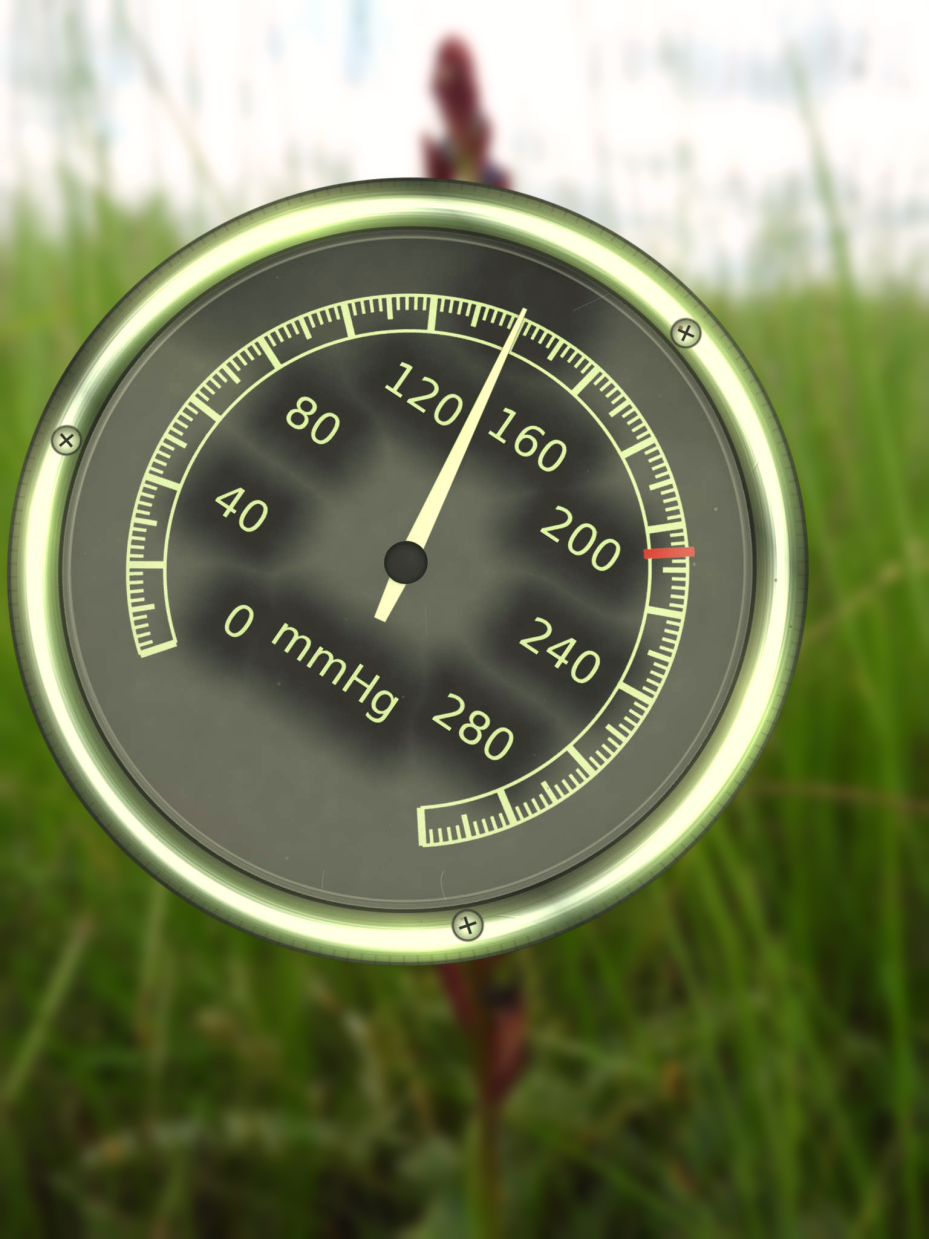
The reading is 140mmHg
